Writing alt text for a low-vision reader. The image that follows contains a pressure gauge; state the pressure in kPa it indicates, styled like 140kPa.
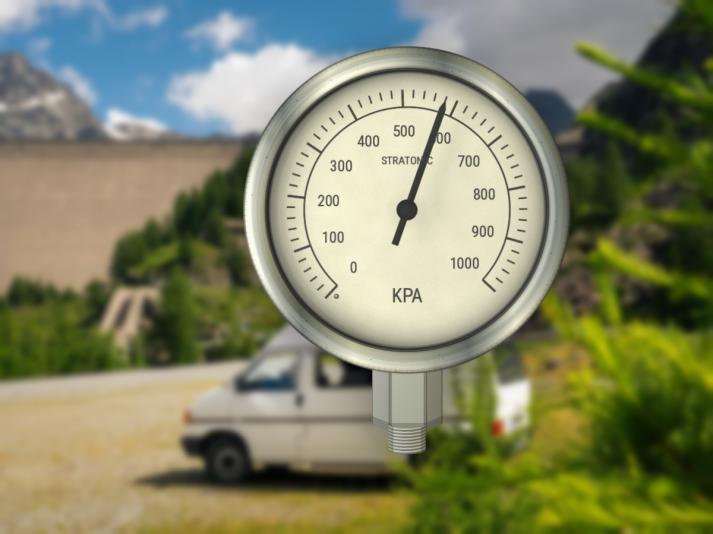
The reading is 580kPa
